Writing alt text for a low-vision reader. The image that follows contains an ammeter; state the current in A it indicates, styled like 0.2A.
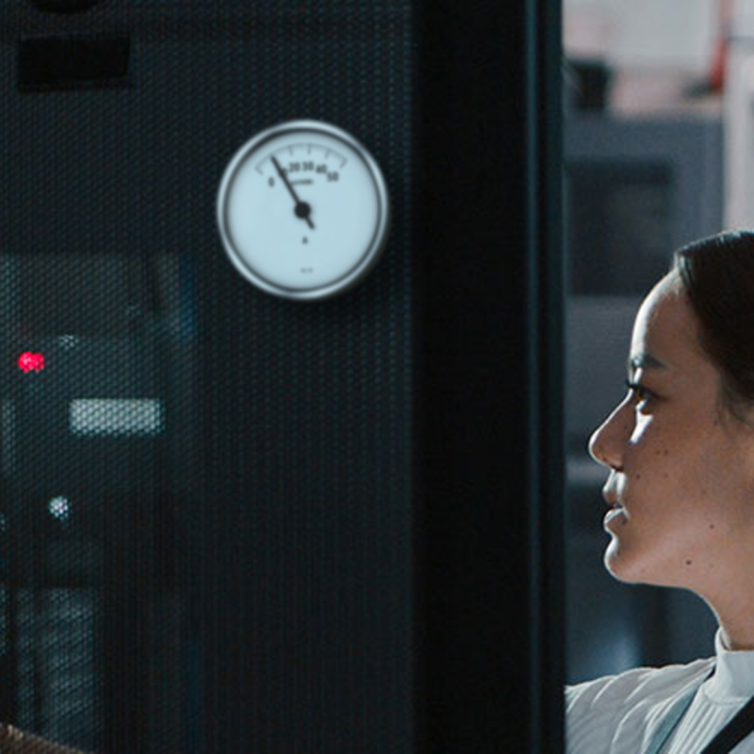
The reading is 10A
